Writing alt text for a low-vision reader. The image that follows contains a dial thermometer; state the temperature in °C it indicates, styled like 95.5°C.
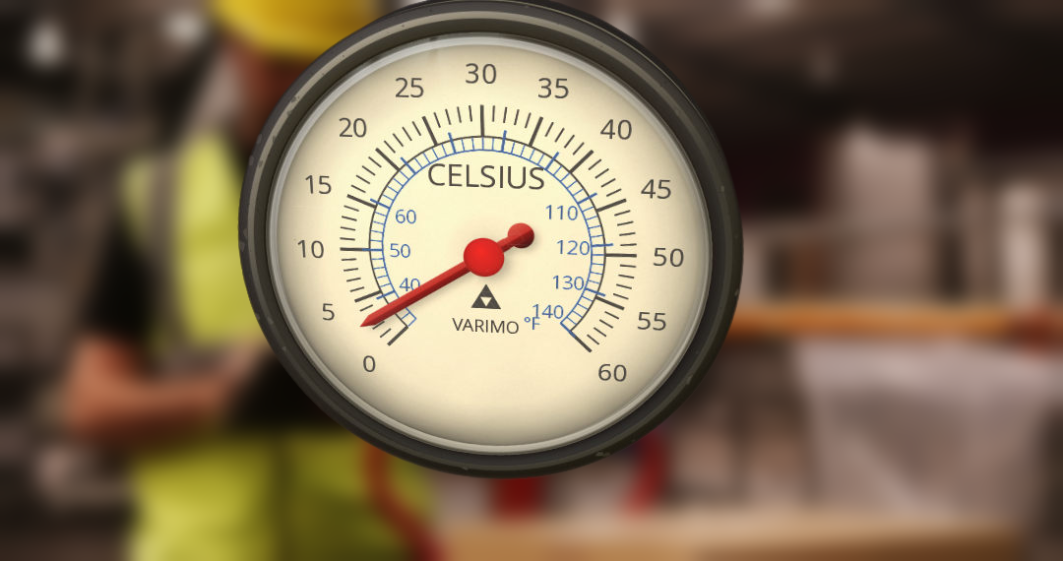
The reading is 3°C
